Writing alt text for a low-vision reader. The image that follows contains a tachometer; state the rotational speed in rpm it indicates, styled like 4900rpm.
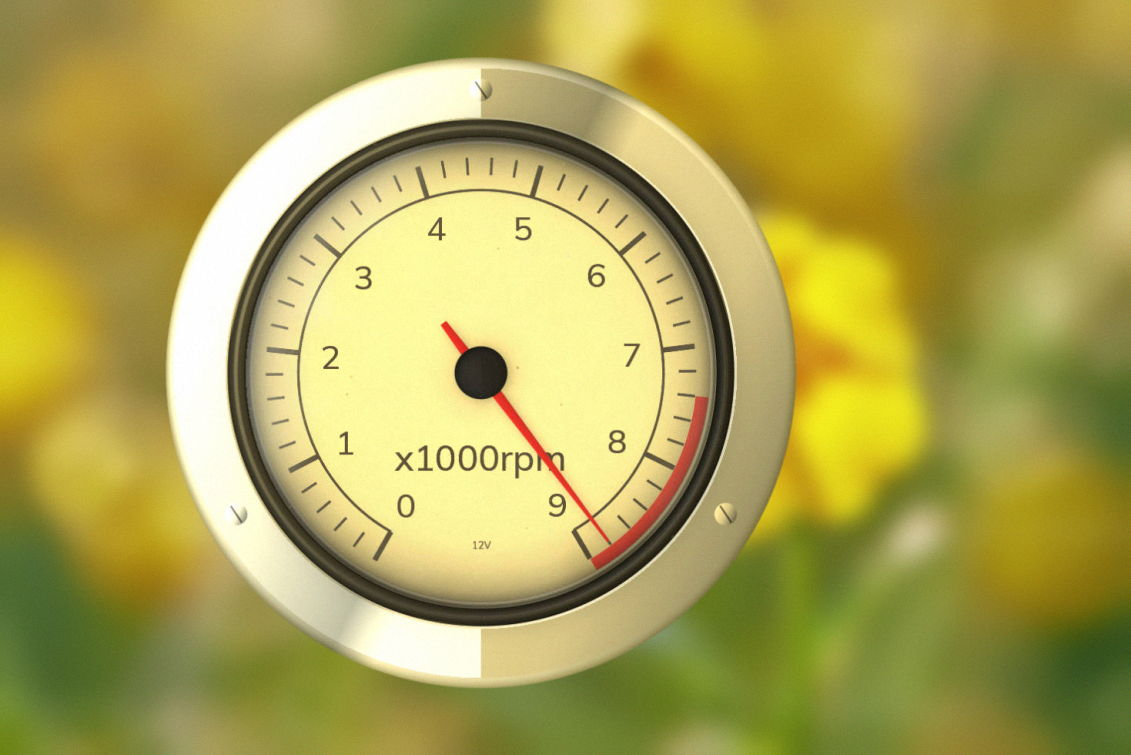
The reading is 8800rpm
